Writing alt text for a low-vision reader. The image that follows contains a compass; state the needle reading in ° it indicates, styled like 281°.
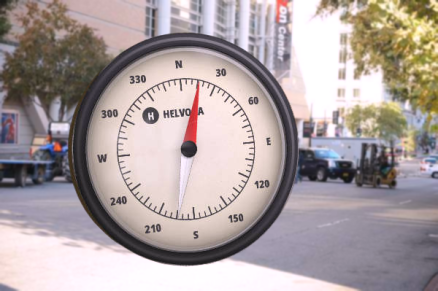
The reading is 15°
